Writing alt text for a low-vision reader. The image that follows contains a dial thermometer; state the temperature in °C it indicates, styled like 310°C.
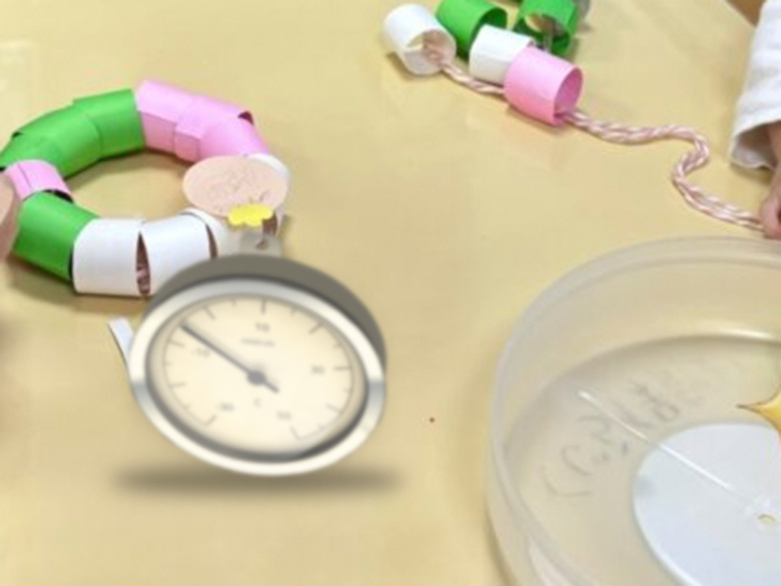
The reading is -5°C
